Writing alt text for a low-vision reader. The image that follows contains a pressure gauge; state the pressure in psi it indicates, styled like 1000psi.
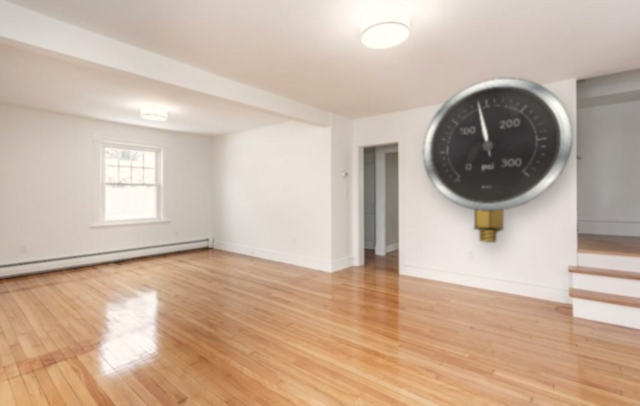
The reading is 140psi
